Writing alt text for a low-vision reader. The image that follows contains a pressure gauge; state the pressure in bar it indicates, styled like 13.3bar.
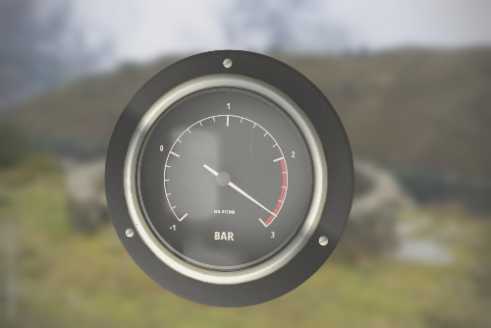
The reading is 2.8bar
